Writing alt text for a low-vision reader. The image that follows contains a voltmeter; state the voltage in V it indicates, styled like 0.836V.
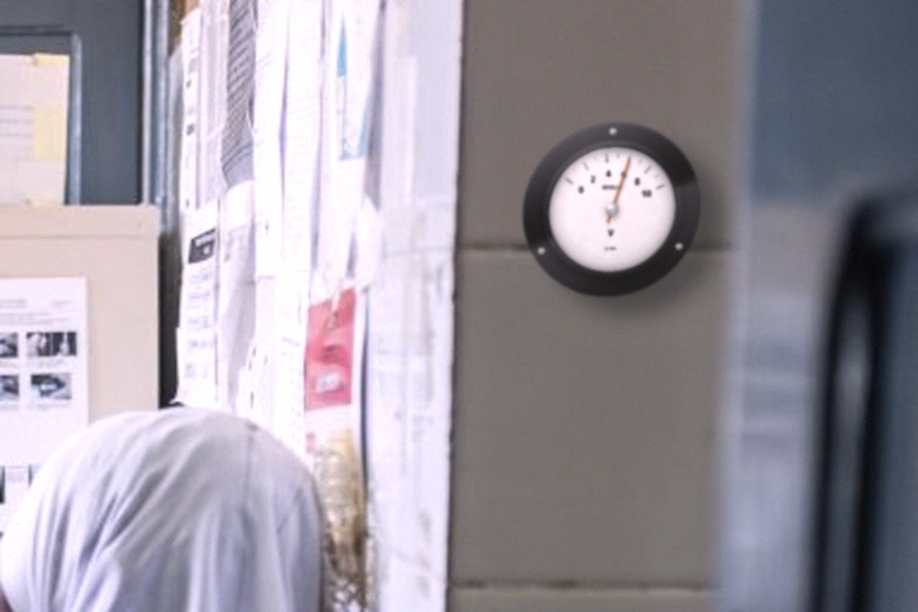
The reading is 6V
